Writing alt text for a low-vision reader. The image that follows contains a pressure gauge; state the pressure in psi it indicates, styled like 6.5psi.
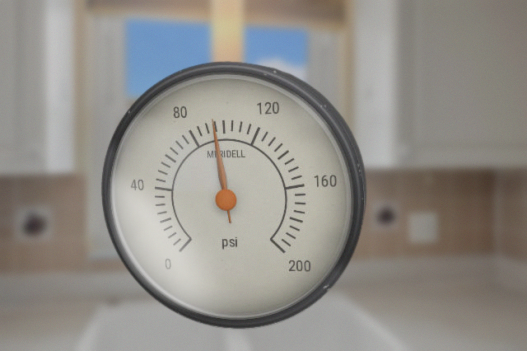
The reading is 95psi
